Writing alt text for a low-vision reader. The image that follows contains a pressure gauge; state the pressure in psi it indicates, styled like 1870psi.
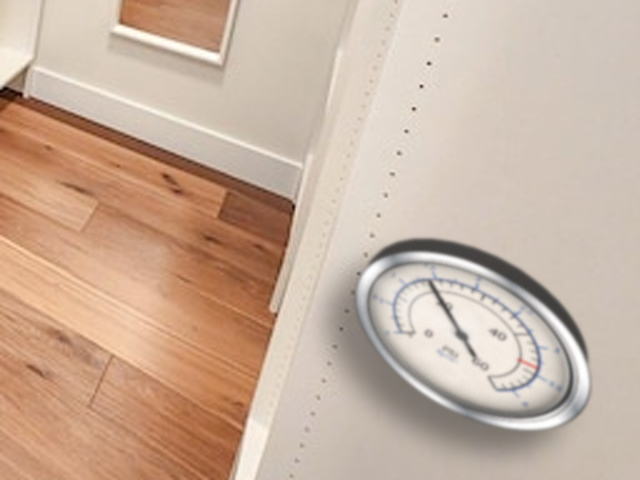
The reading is 20psi
